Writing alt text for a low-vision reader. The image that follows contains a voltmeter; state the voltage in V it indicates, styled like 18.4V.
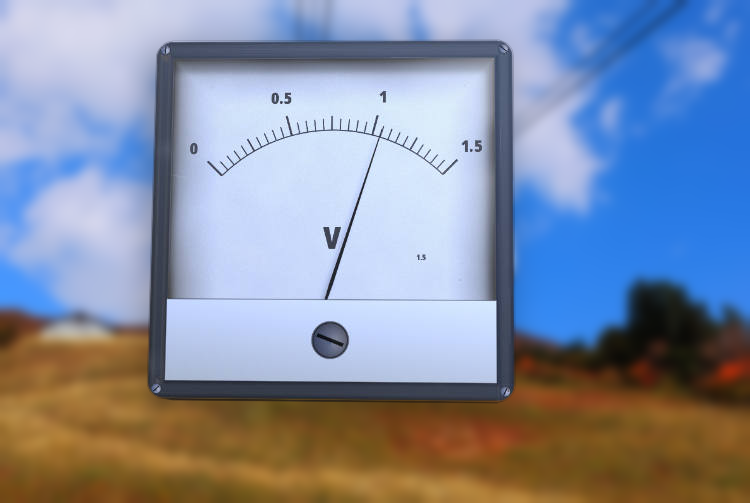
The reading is 1.05V
